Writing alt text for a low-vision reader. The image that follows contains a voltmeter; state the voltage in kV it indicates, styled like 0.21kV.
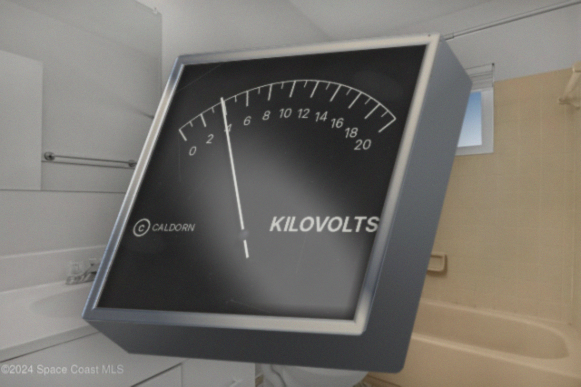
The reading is 4kV
